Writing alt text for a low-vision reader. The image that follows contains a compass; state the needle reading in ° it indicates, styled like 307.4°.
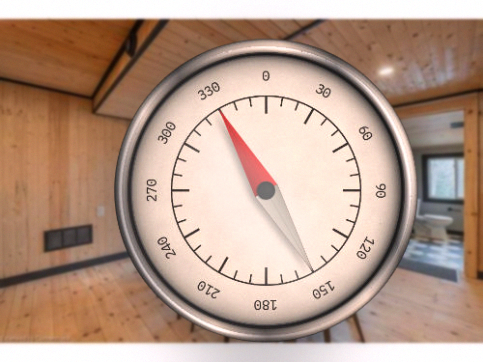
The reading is 330°
